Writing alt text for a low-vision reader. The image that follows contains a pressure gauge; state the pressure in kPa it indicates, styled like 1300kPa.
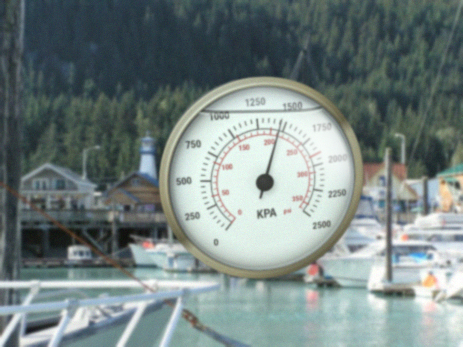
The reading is 1450kPa
